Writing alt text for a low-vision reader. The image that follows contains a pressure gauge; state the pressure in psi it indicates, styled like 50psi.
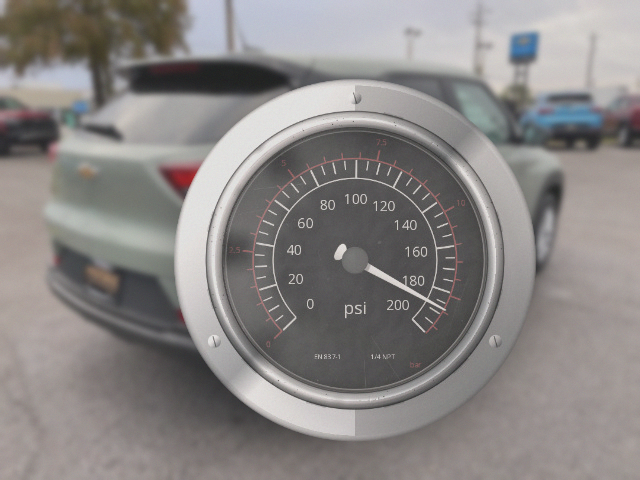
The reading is 187.5psi
